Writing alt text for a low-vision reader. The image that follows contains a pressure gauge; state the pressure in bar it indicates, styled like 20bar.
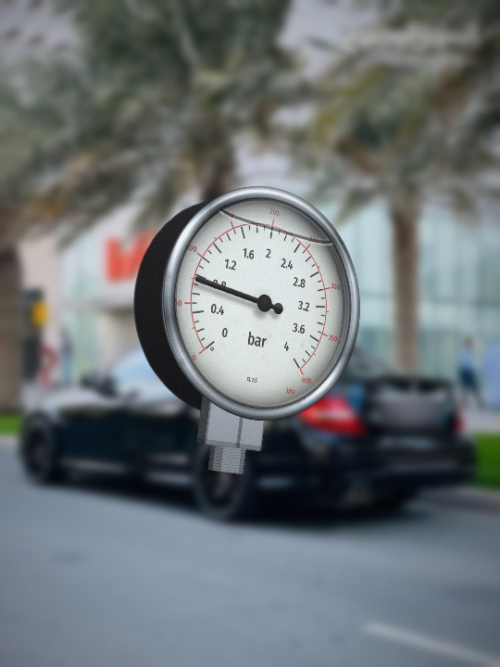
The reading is 0.75bar
